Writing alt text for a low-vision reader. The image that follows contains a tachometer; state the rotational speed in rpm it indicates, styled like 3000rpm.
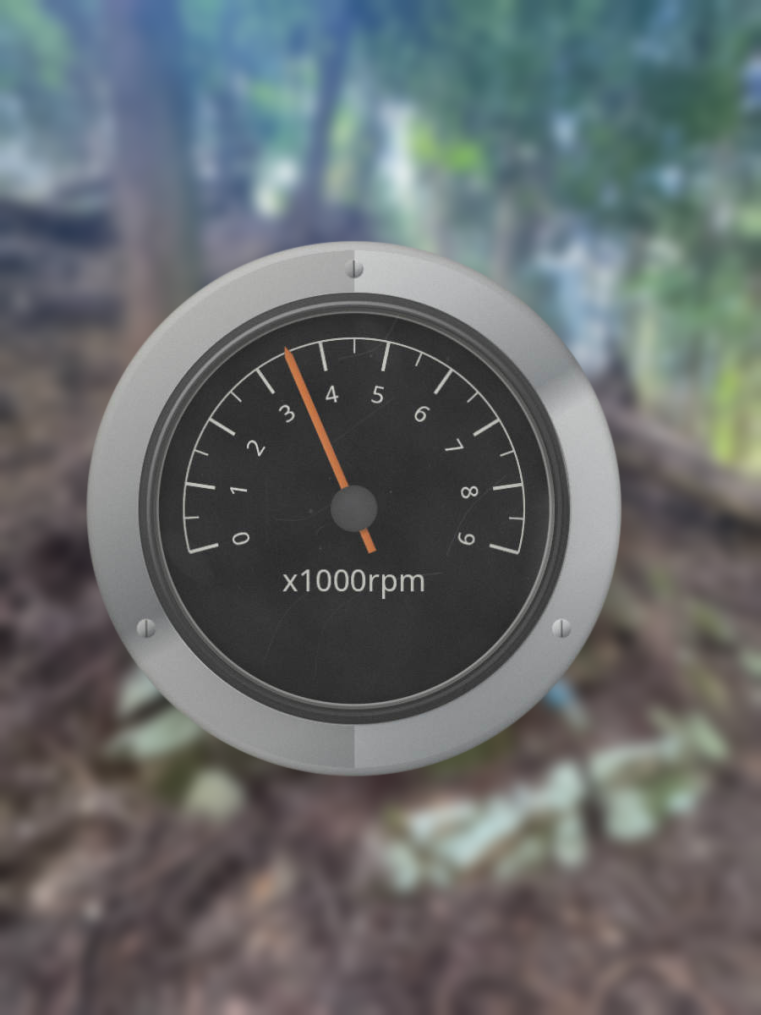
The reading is 3500rpm
